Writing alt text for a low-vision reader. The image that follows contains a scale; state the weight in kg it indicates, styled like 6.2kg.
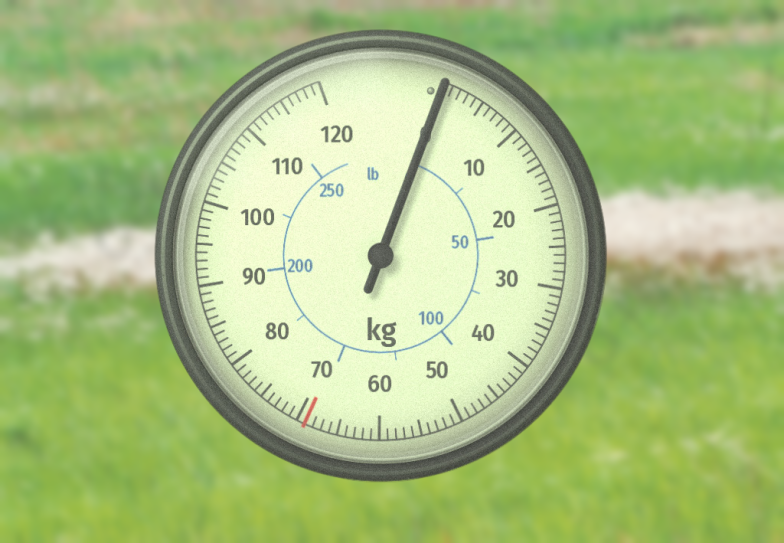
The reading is 0kg
